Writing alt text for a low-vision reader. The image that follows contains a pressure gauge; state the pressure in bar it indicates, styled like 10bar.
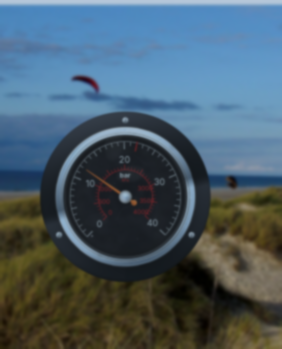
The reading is 12bar
